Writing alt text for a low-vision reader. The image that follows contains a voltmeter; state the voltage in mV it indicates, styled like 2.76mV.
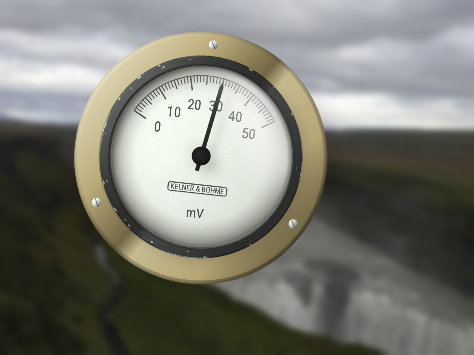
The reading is 30mV
